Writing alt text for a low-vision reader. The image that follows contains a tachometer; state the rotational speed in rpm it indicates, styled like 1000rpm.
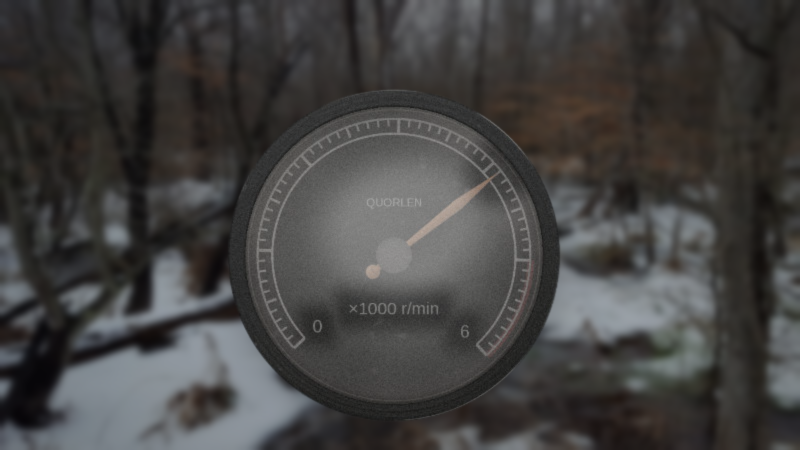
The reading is 4100rpm
